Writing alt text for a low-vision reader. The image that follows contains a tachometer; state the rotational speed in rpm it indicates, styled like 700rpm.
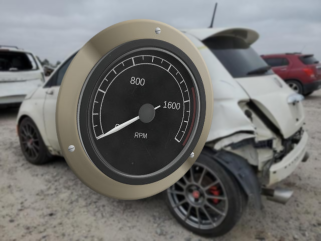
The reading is 0rpm
